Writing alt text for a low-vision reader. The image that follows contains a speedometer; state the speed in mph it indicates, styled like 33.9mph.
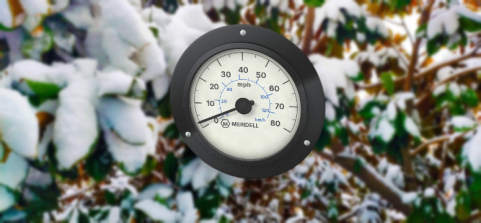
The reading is 2.5mph
